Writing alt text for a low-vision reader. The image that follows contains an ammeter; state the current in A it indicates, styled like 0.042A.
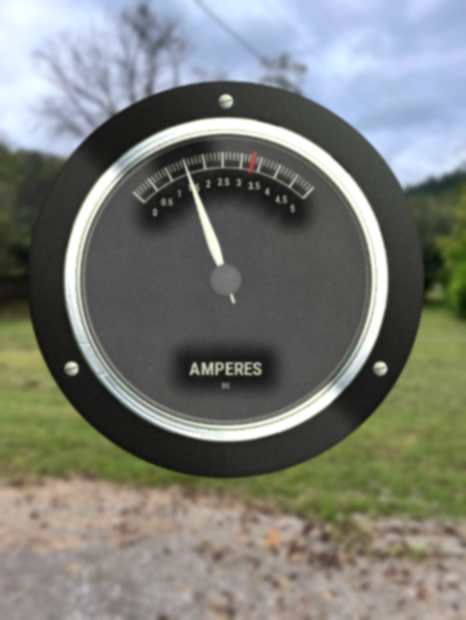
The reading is 1.5A
